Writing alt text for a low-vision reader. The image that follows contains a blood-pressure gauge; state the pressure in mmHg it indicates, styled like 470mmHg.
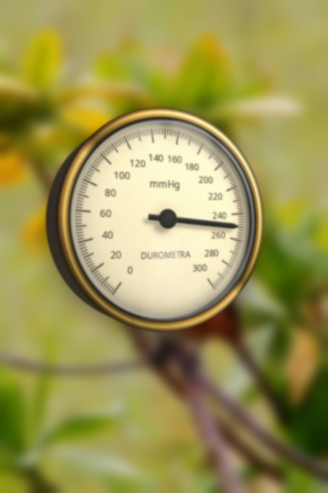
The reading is 250mmHg
